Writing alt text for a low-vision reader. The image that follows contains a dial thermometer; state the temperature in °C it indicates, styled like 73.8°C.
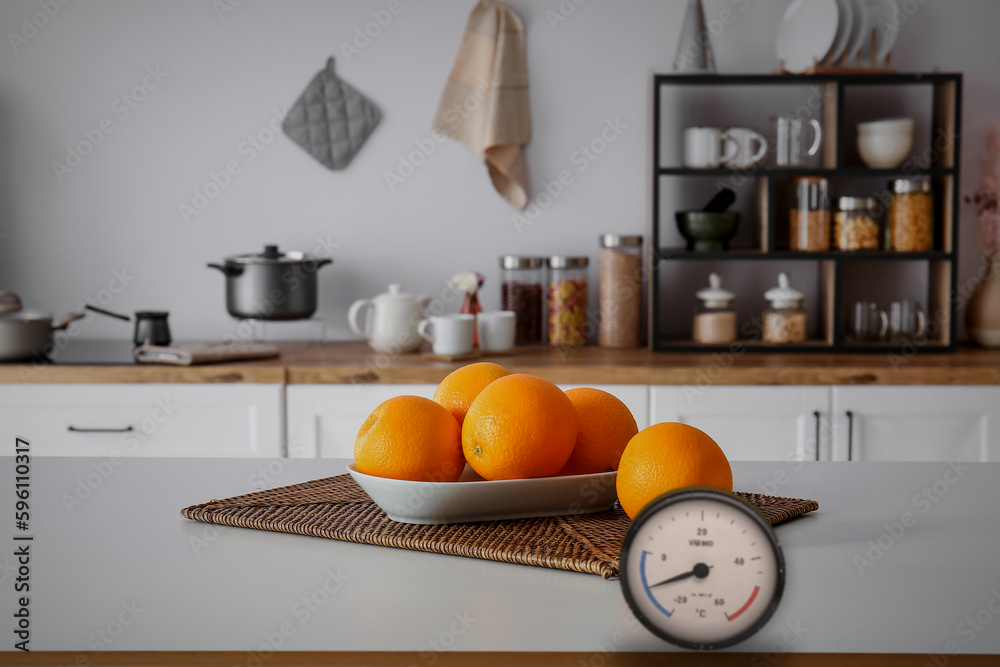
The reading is -10°C
